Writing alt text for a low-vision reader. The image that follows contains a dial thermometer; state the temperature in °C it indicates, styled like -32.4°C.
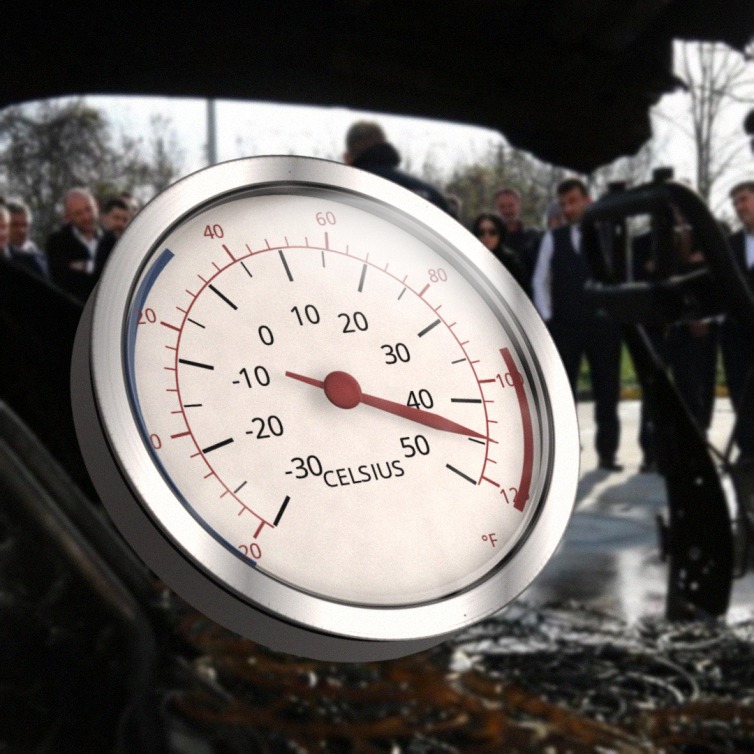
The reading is 45°C
